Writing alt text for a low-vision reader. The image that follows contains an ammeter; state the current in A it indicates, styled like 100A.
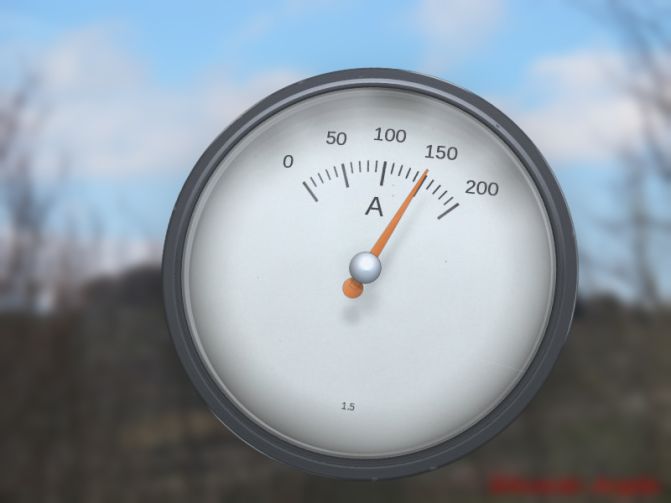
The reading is 150A
